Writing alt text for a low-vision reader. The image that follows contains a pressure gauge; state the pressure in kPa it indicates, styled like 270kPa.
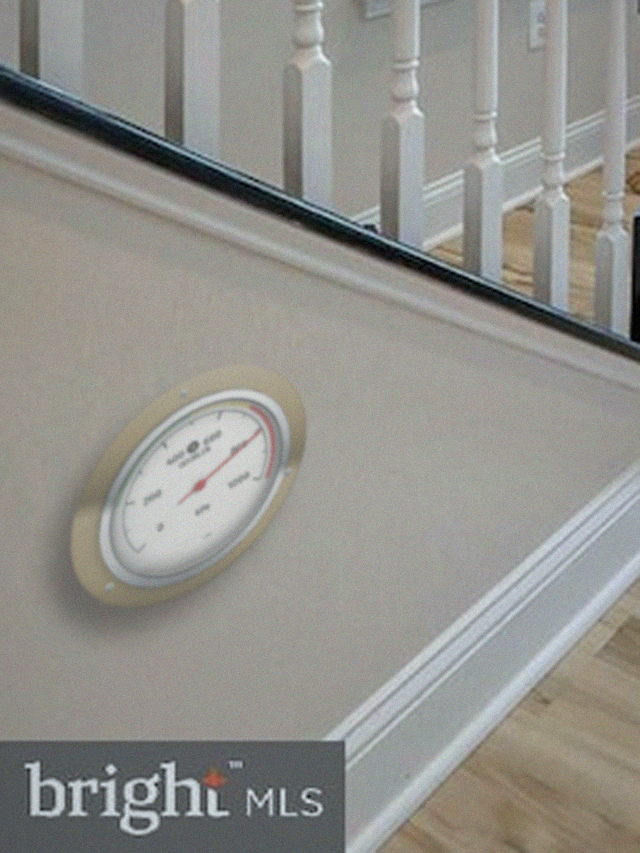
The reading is 800kPa
